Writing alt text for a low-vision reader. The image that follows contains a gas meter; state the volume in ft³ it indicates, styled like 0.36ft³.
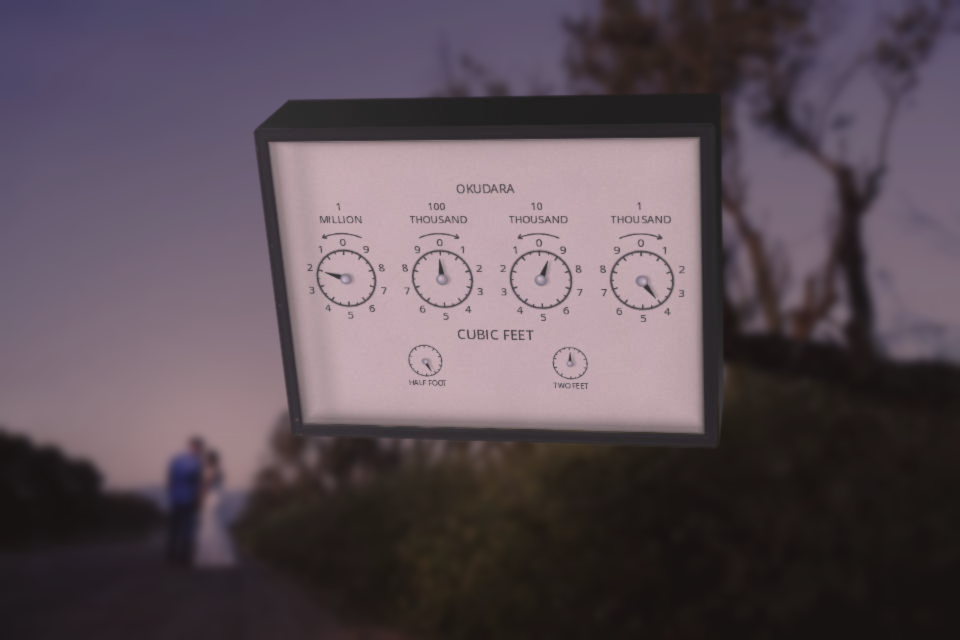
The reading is 199400ft³
